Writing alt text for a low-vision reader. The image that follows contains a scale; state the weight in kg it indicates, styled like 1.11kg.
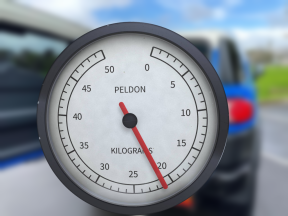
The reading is 21kg
